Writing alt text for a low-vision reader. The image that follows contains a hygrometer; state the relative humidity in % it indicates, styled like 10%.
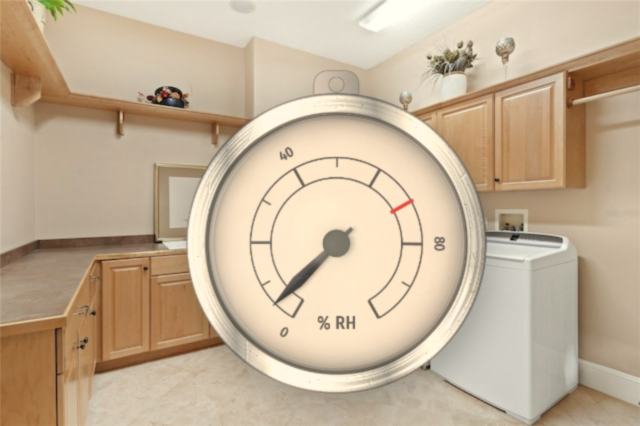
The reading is 5%
